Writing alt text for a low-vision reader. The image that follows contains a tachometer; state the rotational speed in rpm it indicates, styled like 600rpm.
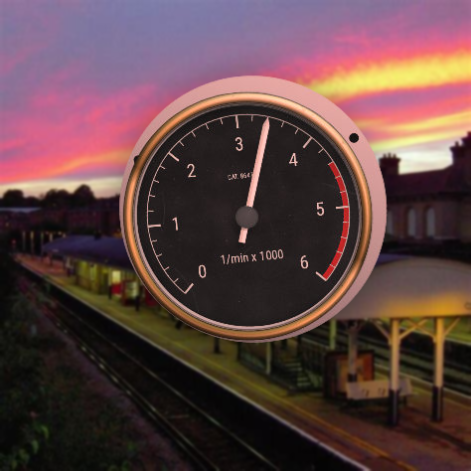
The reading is 3400rpm
